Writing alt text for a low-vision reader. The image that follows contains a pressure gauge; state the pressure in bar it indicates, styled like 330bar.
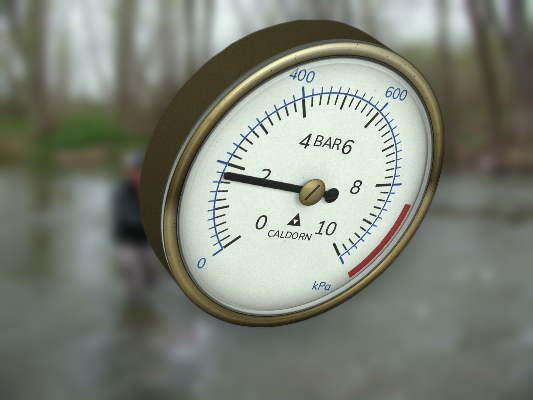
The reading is 1.8bar
